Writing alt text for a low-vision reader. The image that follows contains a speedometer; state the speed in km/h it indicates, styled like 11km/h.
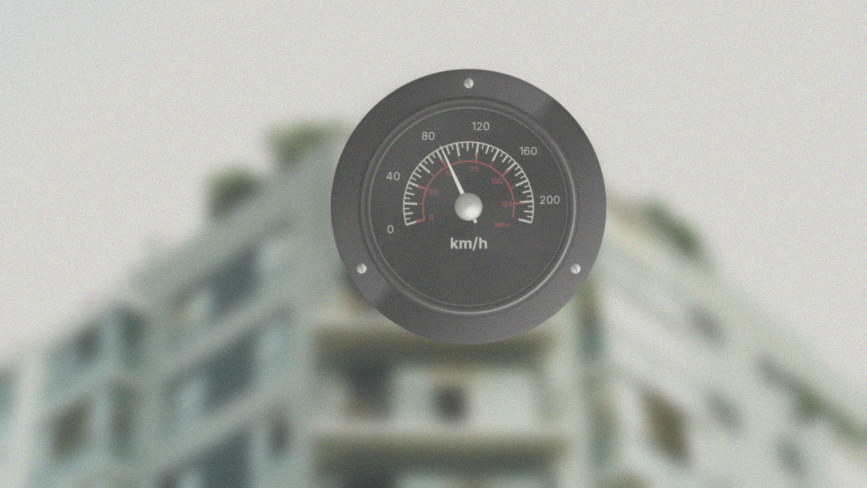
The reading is 85km/h
